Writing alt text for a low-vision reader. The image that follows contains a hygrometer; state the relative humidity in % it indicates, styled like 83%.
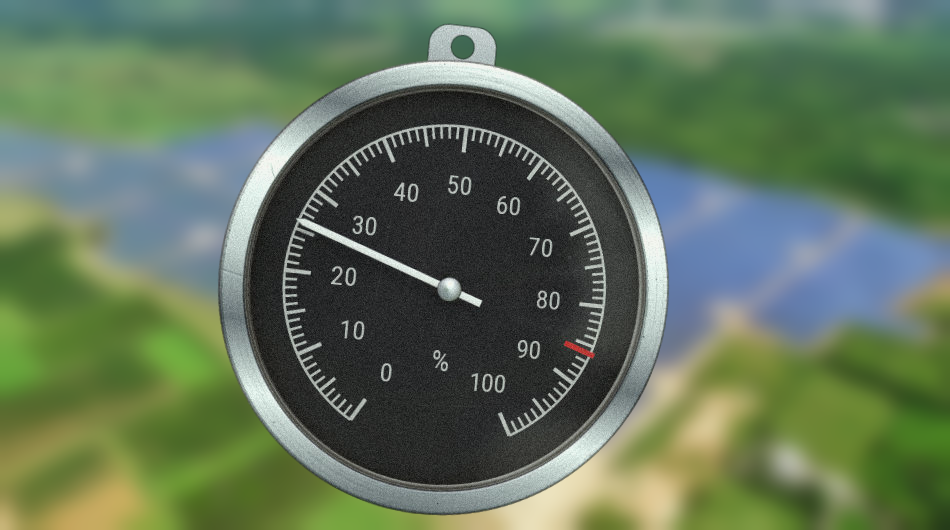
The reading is 26%
